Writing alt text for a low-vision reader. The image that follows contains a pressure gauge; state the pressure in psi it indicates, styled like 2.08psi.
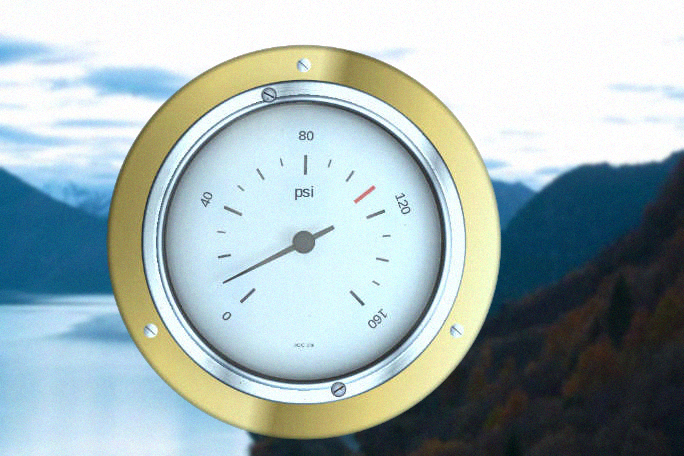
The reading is 10psi
